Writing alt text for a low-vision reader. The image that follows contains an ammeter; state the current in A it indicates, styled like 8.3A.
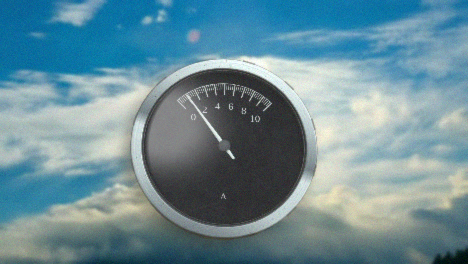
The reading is 1A
